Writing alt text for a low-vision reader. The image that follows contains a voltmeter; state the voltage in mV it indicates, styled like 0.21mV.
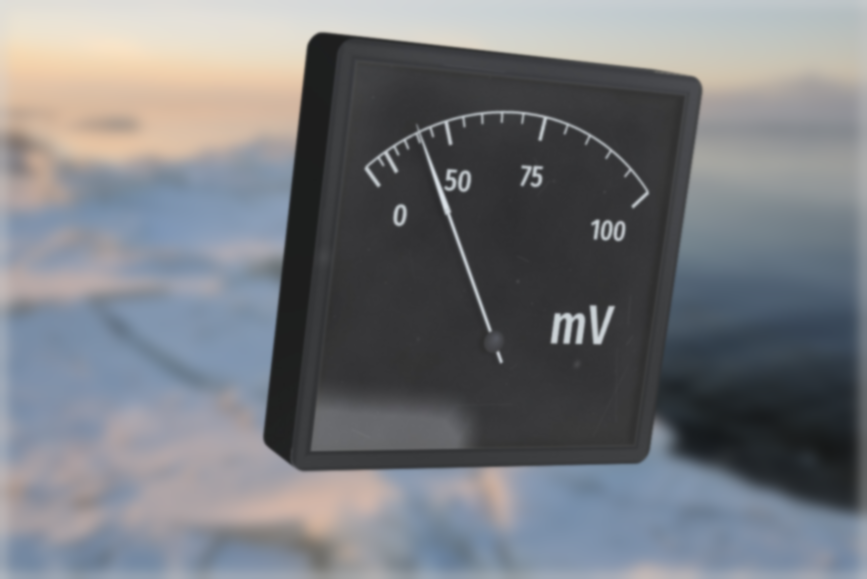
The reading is 40mV
